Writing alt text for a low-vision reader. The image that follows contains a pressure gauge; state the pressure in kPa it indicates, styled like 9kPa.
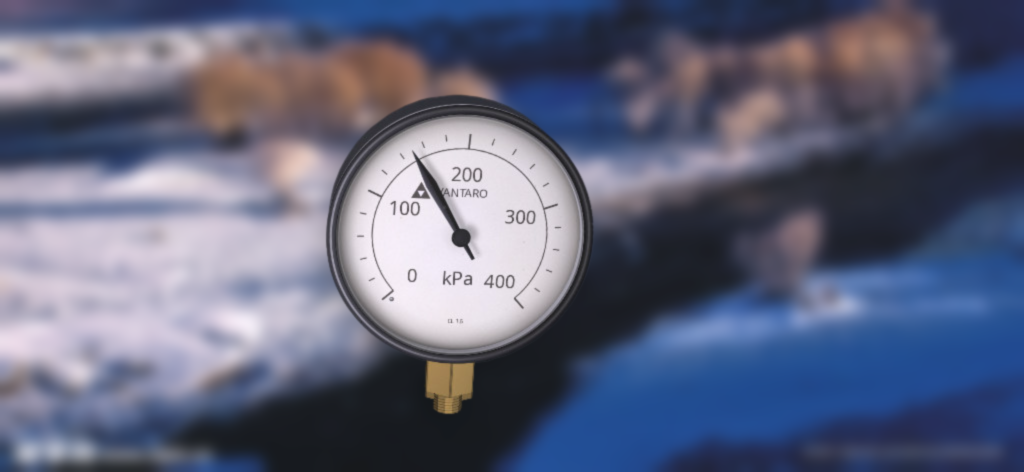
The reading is 150kPa
